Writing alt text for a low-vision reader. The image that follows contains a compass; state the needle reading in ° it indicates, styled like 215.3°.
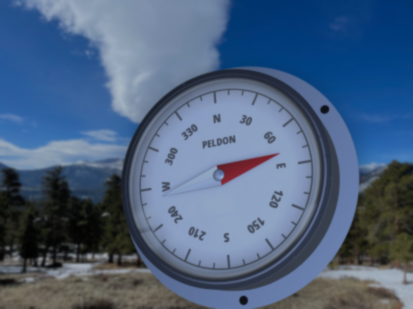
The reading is 80°
